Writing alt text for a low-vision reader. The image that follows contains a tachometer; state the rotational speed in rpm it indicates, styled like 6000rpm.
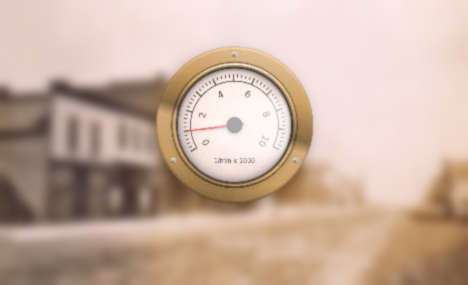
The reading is 1000rpm
